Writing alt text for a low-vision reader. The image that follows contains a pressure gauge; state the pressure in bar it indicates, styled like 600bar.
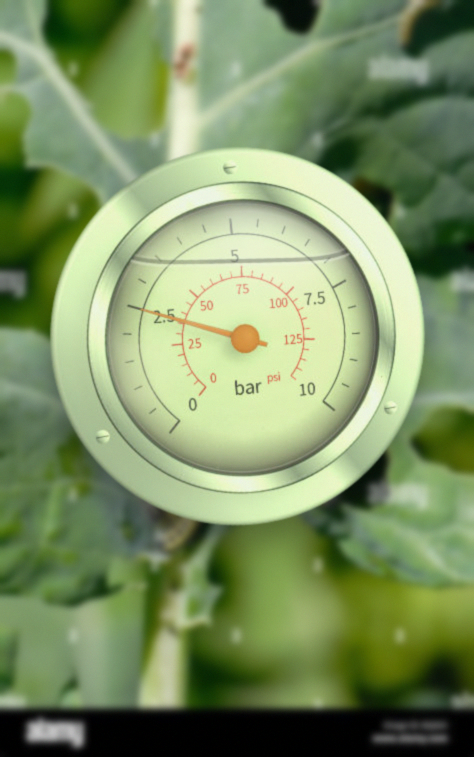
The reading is 2.5bar
